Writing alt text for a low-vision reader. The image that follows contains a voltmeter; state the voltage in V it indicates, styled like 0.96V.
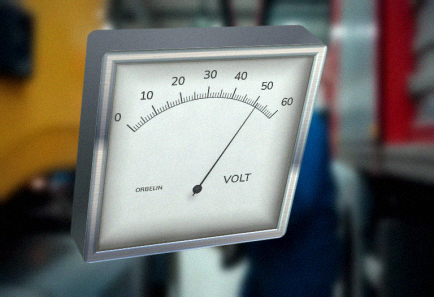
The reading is 50V
